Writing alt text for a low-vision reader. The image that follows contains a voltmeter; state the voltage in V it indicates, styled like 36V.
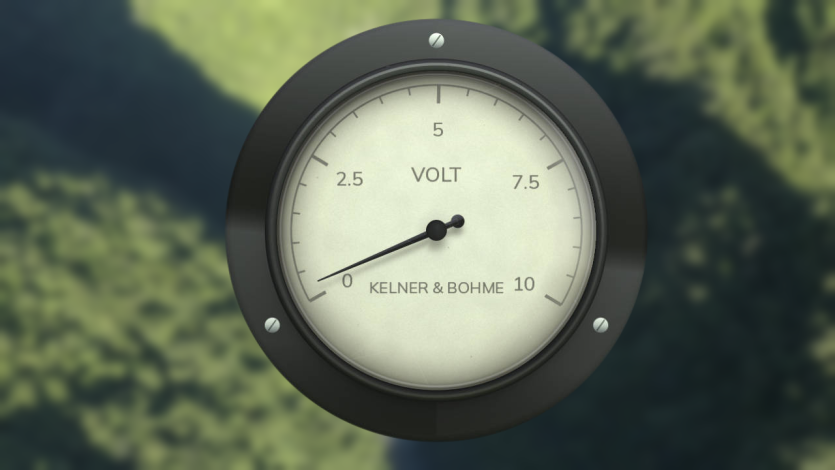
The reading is 0.25V
